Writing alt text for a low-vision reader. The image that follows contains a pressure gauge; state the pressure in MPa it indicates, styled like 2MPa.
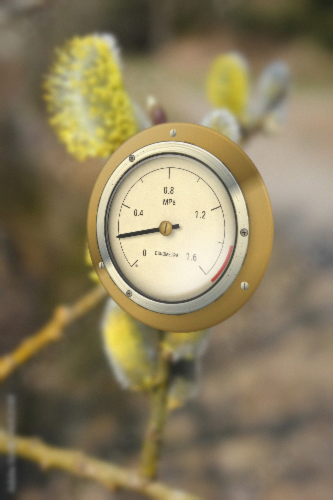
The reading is 0.2MPa
